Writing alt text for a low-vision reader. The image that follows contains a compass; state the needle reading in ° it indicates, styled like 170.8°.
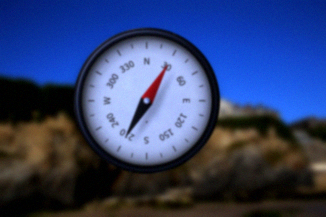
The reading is 30°
